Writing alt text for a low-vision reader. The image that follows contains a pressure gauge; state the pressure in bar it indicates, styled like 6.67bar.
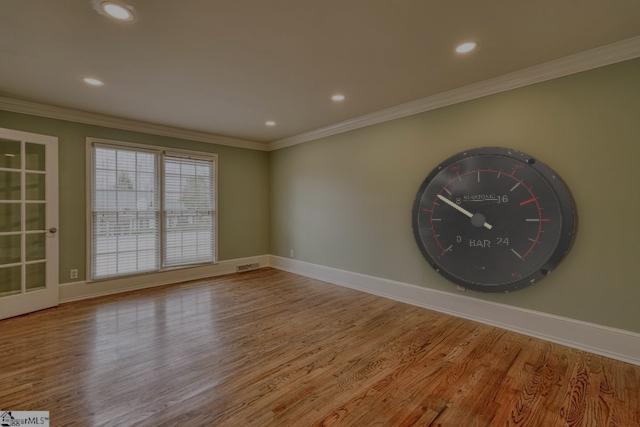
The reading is 7bar
